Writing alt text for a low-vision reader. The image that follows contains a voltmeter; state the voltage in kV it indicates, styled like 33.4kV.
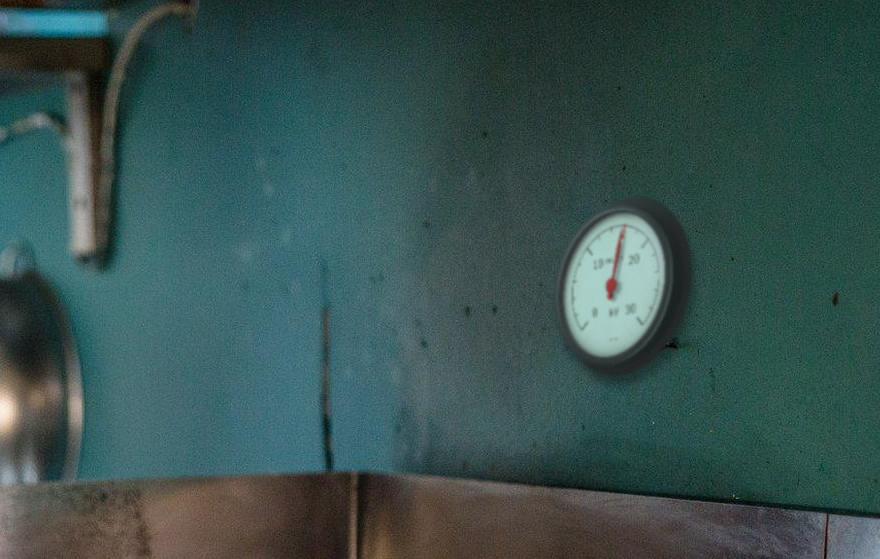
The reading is 16kV
